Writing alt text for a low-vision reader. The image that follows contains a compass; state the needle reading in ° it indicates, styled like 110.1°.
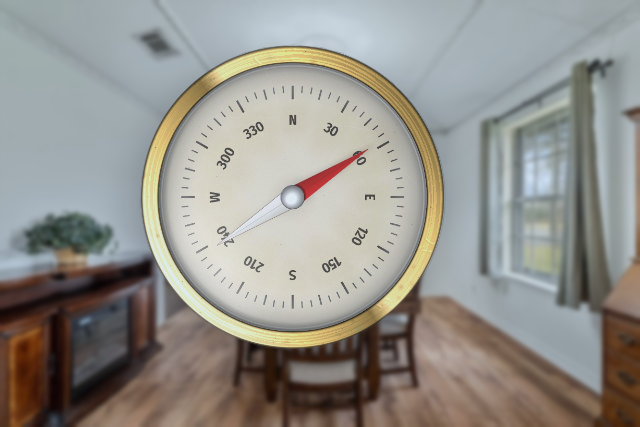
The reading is 57.5°
